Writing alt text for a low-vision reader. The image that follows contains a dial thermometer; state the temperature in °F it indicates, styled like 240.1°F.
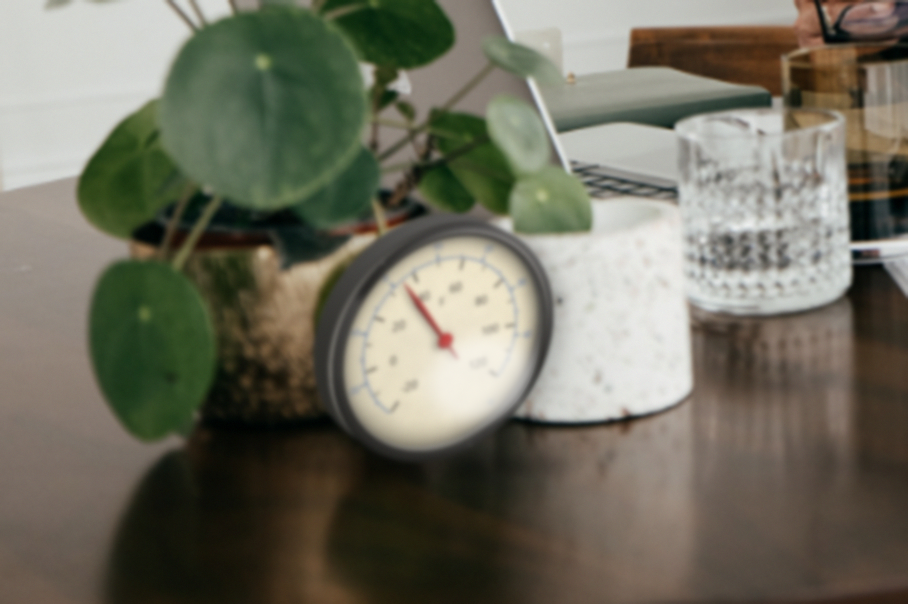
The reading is 35°F
